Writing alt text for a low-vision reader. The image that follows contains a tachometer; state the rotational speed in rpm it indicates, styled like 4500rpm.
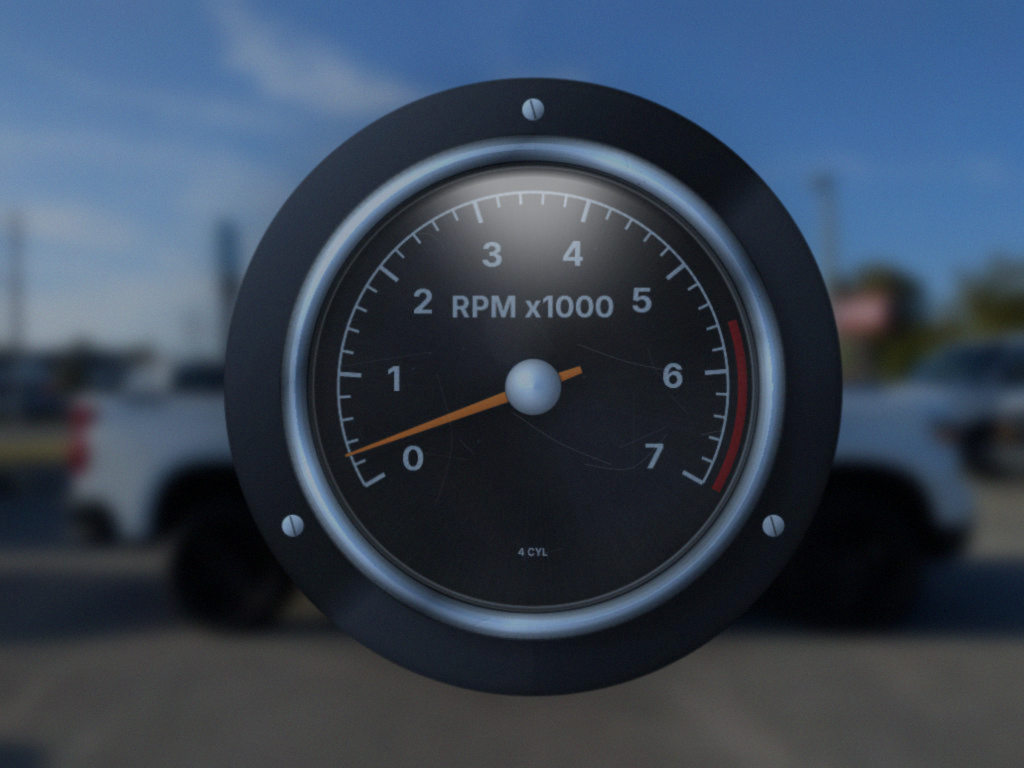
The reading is 300rpm
